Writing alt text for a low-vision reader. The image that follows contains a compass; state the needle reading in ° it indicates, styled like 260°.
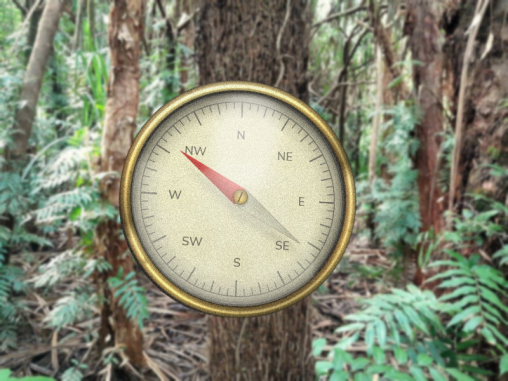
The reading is 305°
